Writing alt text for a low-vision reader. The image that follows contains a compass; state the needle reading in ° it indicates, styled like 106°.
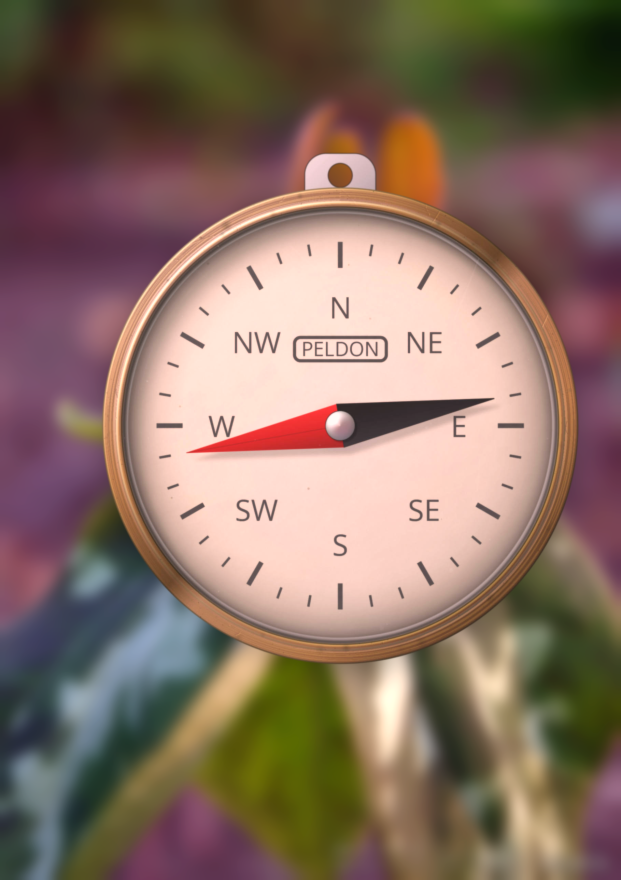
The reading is 260°
